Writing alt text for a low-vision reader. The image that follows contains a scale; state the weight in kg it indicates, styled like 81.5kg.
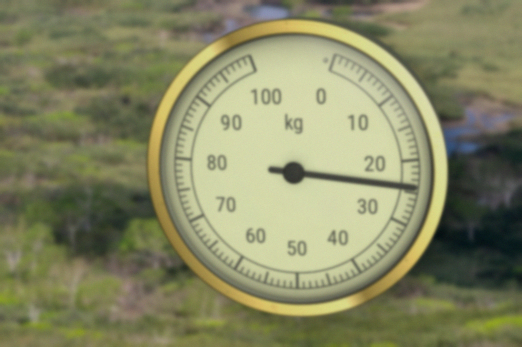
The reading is 24kg
